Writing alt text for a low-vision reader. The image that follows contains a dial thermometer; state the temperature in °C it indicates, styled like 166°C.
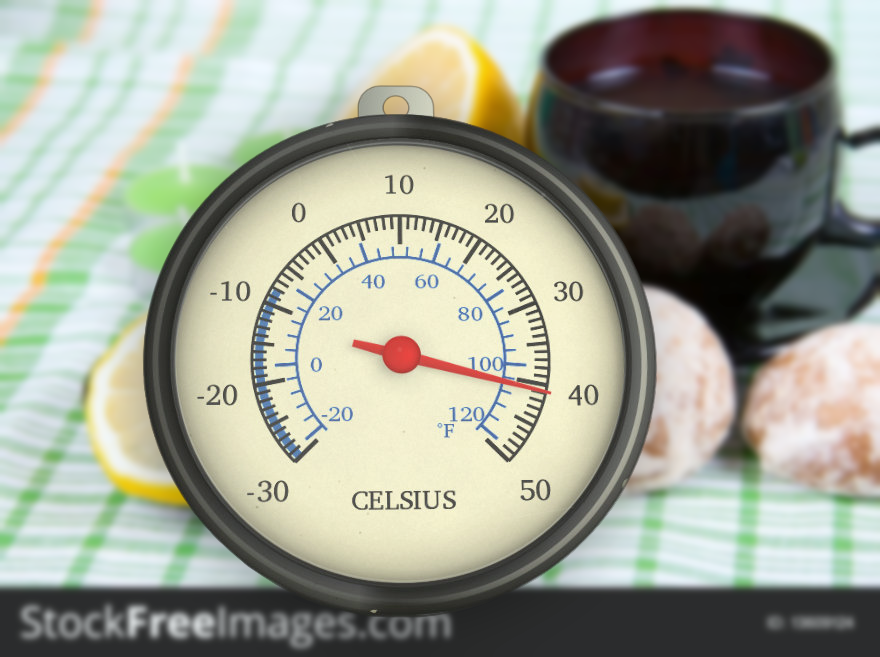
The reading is 41°C
